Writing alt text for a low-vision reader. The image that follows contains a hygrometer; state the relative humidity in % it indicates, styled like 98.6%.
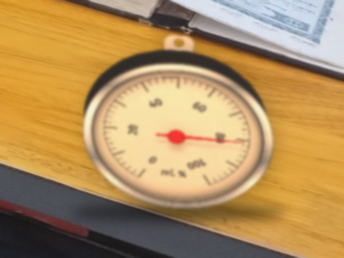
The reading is 80%
